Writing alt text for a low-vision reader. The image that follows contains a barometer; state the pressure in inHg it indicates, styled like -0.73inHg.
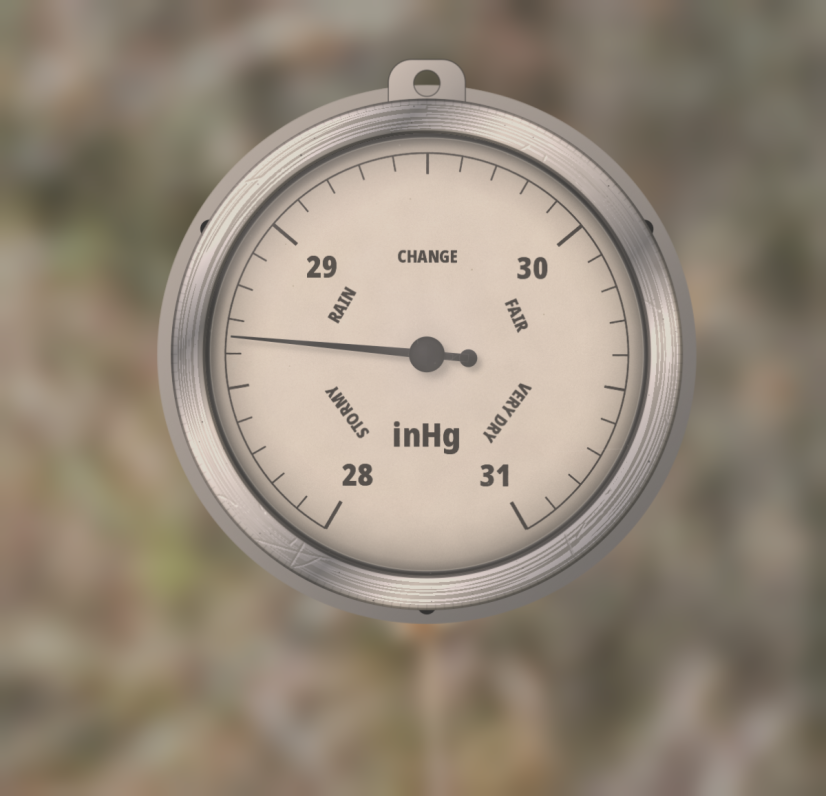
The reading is 28.65inHg
